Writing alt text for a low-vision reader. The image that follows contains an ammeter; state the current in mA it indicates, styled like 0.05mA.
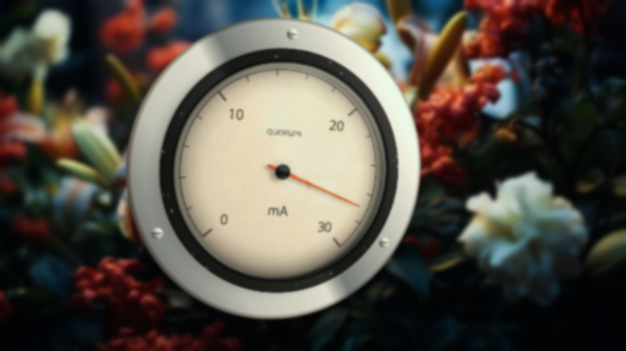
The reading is 27mA
